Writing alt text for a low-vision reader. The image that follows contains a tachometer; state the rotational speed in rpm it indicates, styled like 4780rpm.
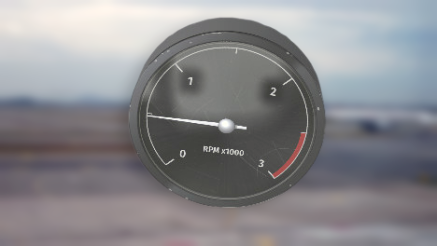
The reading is 500rpm
